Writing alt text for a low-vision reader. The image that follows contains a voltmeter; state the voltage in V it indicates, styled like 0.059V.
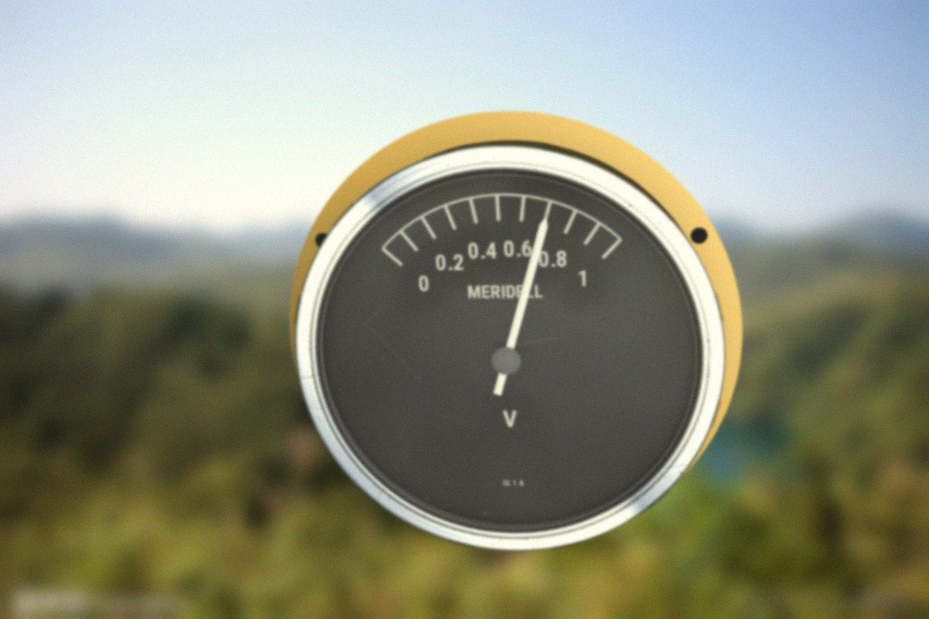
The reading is 0.7V
